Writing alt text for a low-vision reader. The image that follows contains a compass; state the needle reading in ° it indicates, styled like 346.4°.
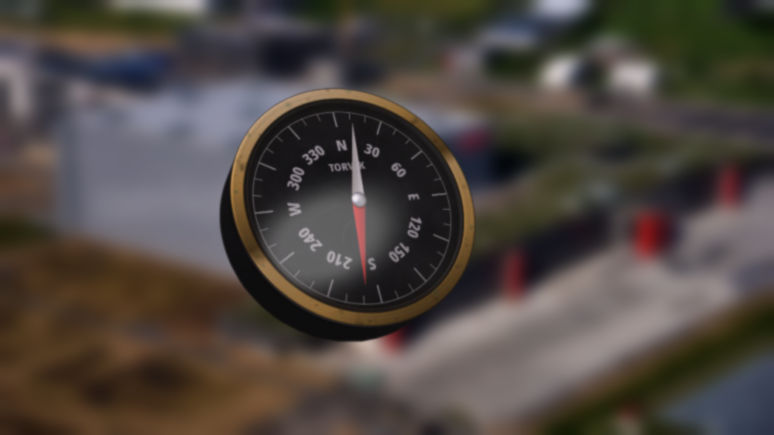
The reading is 190°
